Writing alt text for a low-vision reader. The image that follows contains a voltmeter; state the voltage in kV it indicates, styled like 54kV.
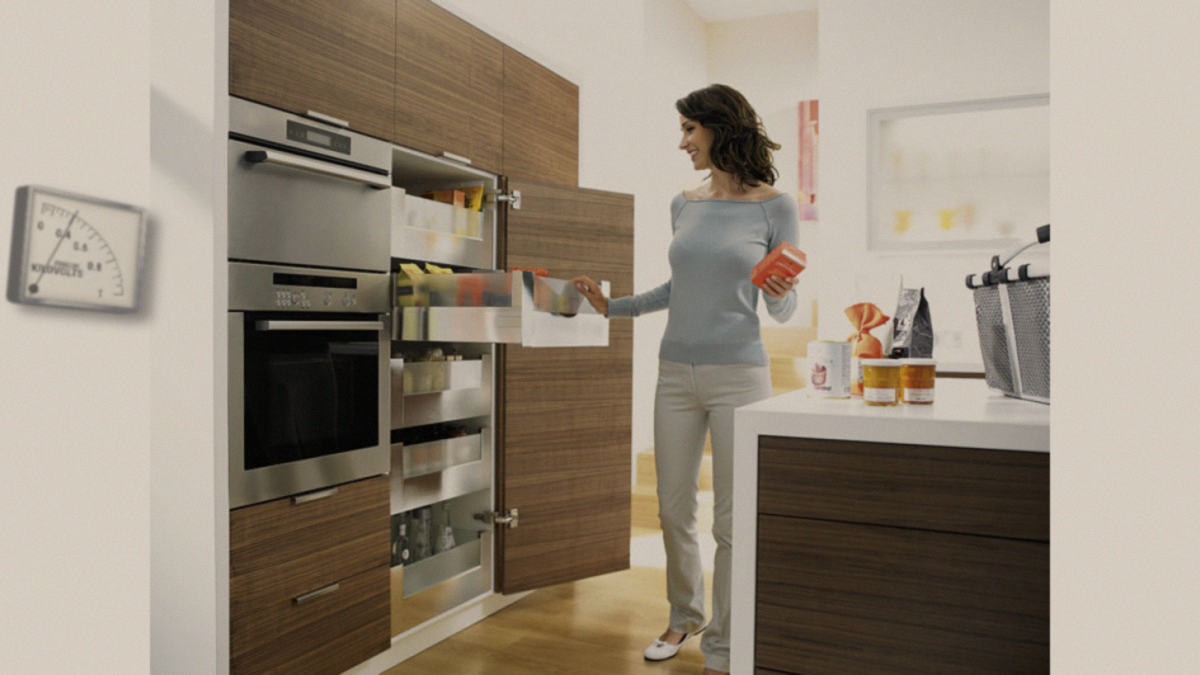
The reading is 0.4kV
